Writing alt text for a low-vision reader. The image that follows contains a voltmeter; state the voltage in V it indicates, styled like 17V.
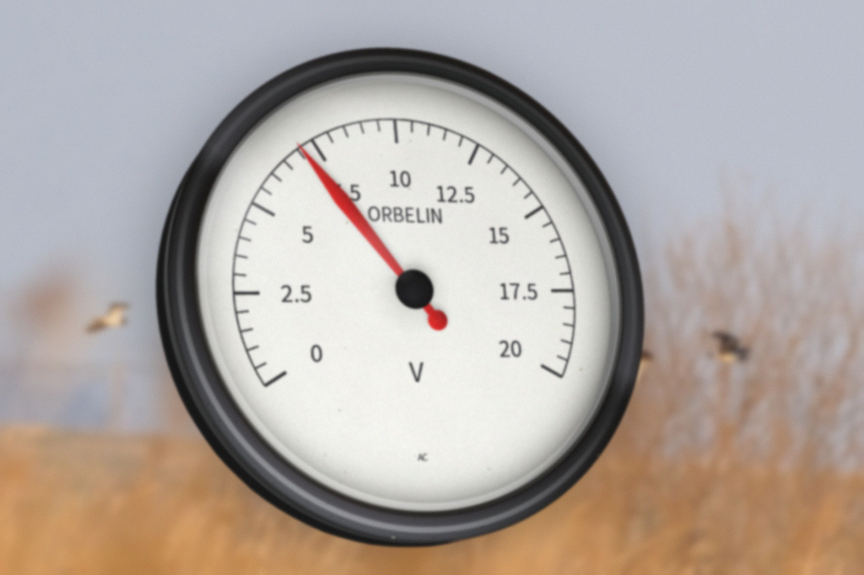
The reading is 7V
